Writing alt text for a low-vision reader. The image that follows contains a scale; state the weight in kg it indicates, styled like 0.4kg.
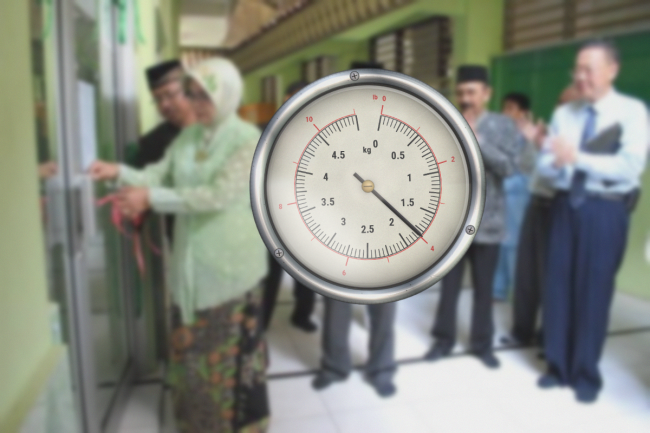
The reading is 1.8kg
